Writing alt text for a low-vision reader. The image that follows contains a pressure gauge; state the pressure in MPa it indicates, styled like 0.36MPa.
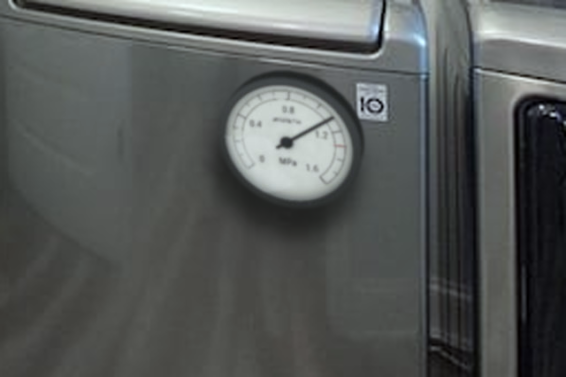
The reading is 1.1MPa
